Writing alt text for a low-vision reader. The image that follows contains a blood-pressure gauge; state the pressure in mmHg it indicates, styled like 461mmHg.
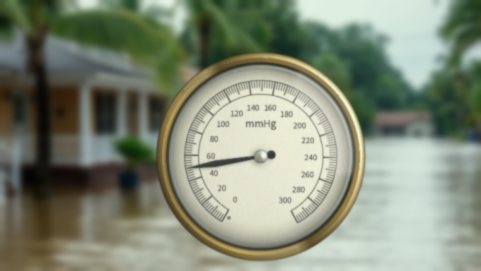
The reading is 50mmHg
